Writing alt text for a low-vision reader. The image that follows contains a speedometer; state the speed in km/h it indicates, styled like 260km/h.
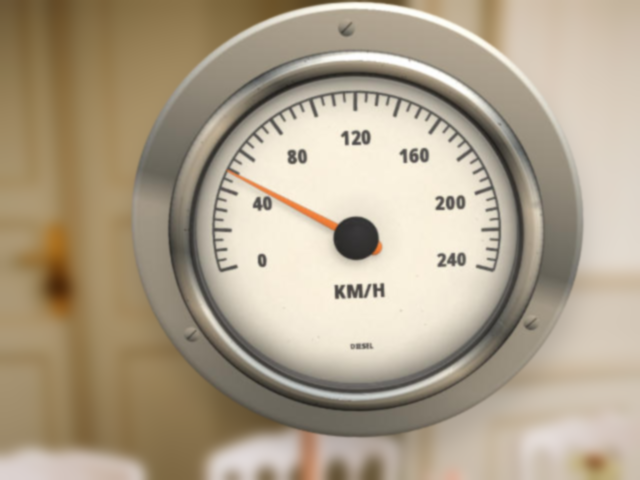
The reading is 50km/h
